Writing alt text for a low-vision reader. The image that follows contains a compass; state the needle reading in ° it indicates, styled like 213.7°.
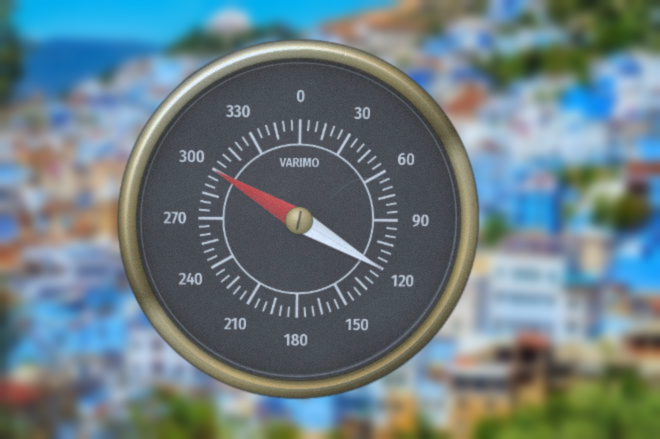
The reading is 300°
